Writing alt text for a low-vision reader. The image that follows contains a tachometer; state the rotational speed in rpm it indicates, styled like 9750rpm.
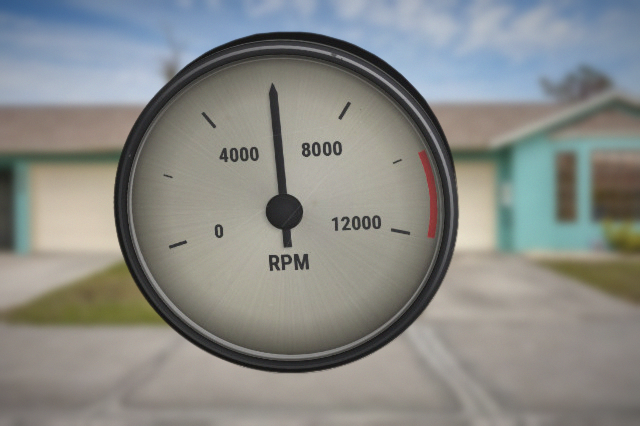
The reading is 6000rpm
